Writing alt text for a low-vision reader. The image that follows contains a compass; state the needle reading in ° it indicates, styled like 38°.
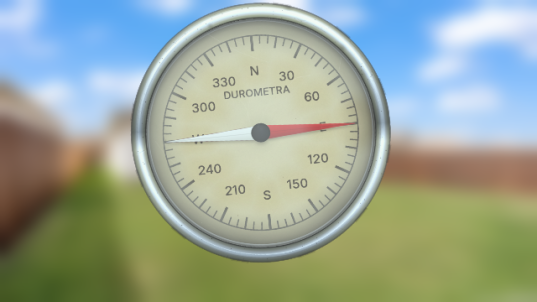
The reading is 90°
